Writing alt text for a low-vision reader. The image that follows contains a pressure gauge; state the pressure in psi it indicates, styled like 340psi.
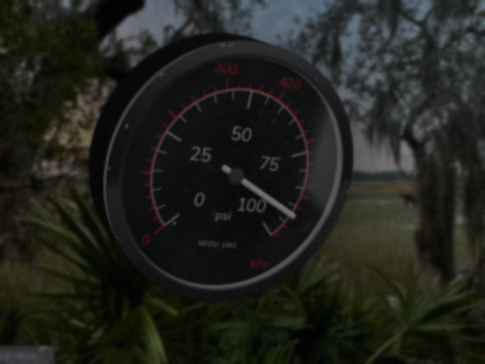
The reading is 92.5psi
